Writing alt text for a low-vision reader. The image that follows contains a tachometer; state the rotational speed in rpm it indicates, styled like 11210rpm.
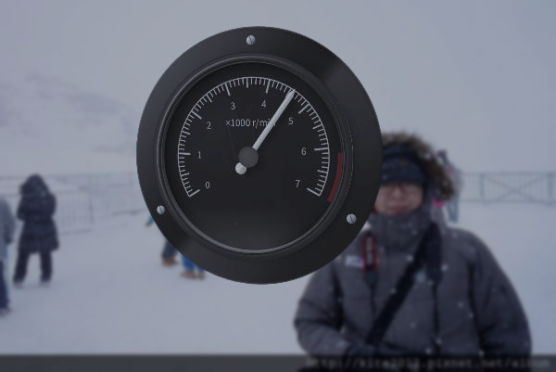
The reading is 4600rpm
